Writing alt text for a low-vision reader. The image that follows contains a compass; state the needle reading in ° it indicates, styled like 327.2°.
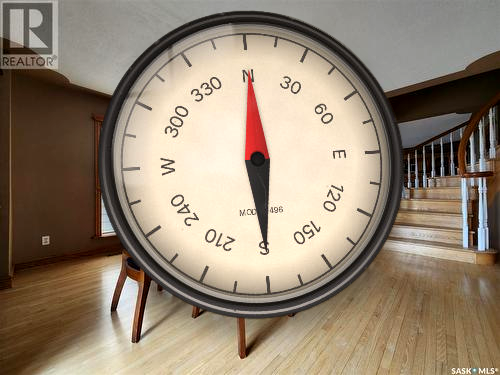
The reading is 0°
